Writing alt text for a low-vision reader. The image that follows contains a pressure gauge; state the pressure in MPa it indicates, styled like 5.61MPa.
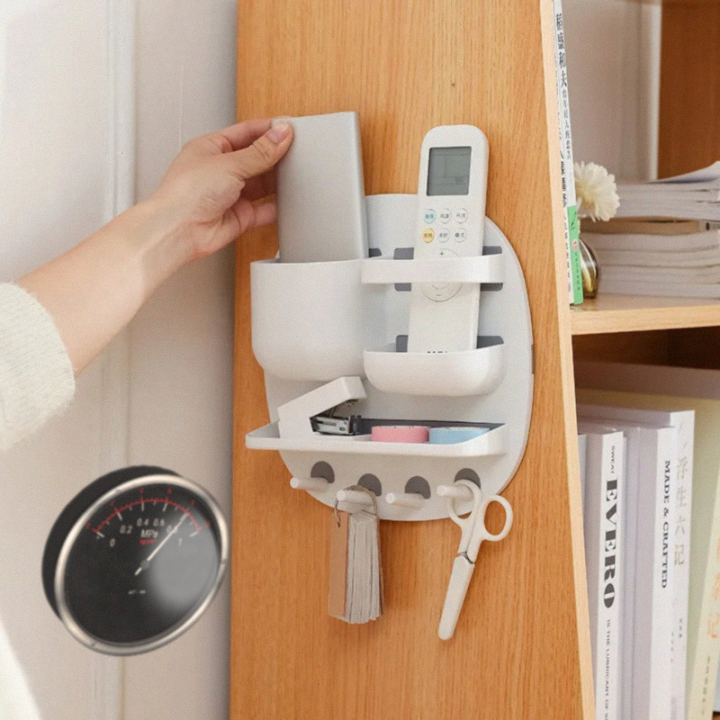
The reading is 0.8MPa
